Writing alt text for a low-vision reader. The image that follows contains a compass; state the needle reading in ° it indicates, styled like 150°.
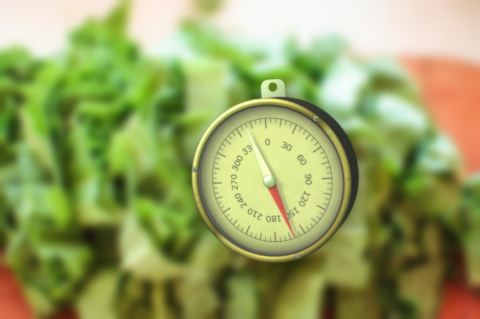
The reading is 160°
